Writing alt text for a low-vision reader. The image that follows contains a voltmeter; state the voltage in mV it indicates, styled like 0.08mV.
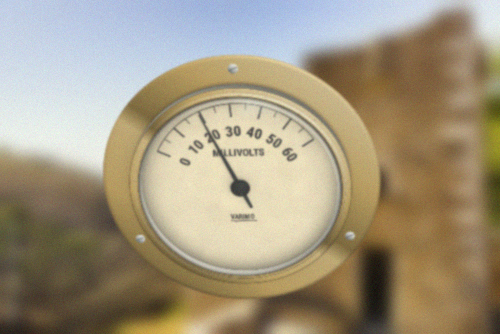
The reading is 20mV
